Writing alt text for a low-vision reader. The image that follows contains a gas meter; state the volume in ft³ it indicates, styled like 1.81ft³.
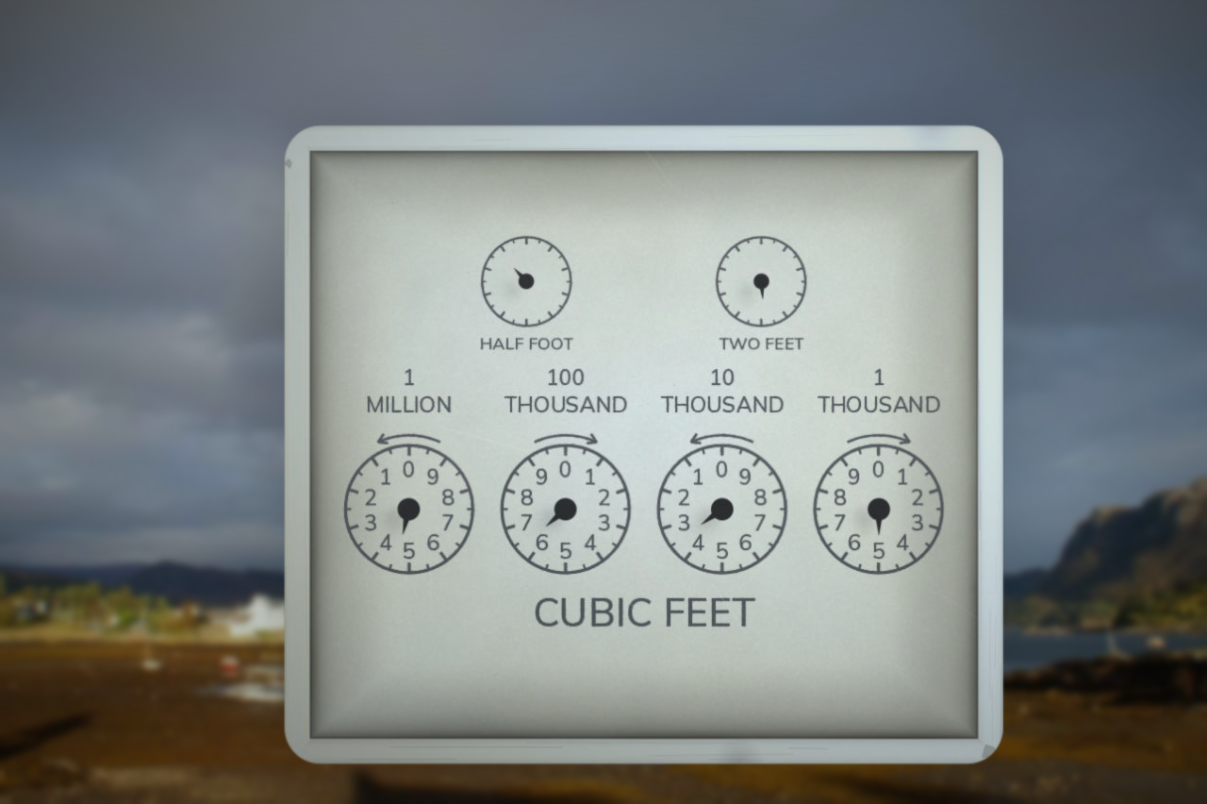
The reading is 463500ft³
